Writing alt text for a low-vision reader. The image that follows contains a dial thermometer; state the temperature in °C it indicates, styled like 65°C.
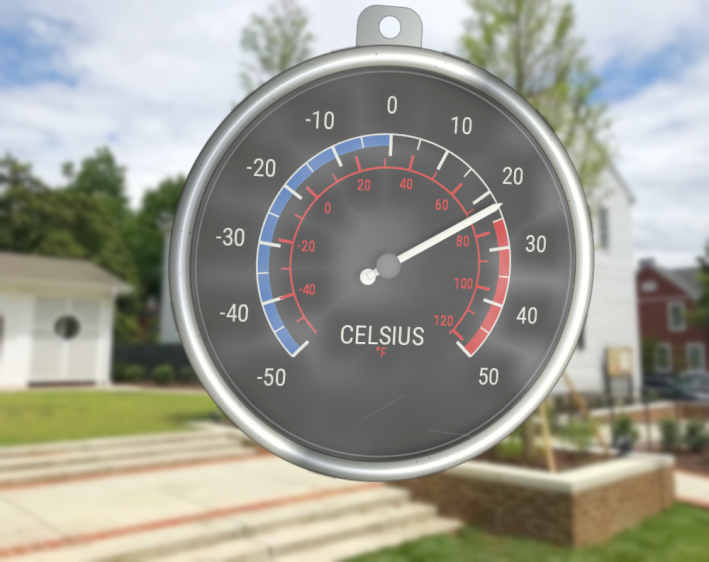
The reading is 22.5°C
